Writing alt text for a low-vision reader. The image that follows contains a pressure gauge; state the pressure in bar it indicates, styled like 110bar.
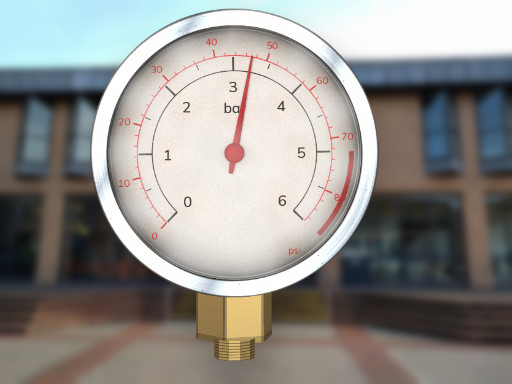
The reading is 3.25bar
